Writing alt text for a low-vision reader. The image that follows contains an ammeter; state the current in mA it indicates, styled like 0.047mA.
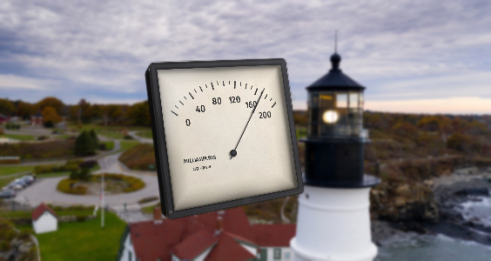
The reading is 170mA
